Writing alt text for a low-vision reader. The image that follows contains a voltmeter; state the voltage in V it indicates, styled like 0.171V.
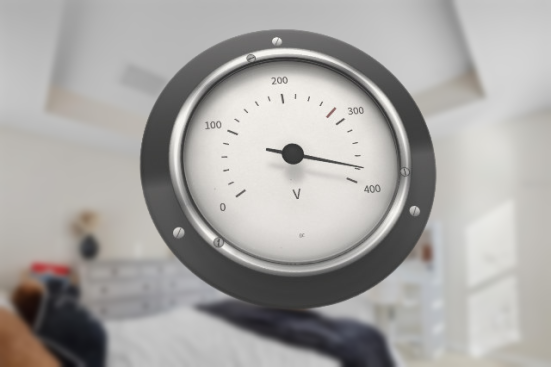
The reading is 380V
